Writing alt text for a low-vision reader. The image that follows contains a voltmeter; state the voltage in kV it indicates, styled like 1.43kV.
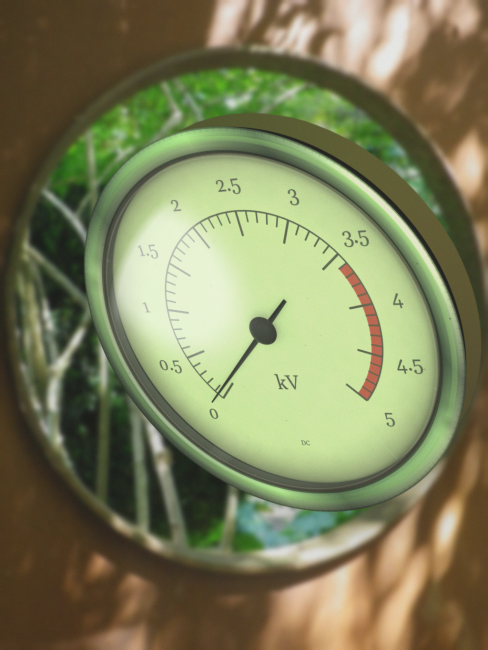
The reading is 0.05kV
